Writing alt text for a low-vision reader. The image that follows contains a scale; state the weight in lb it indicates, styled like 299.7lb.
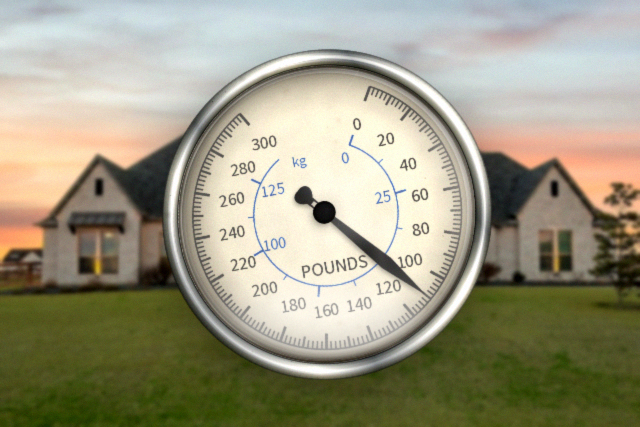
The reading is 110lb
